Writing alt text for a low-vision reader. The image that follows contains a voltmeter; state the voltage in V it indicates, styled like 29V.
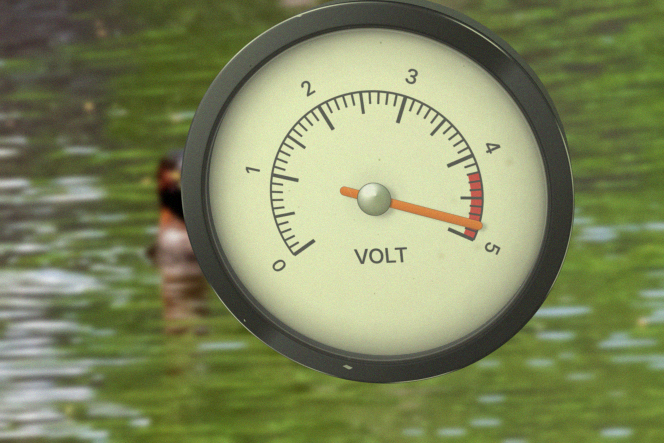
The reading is 4.8V
